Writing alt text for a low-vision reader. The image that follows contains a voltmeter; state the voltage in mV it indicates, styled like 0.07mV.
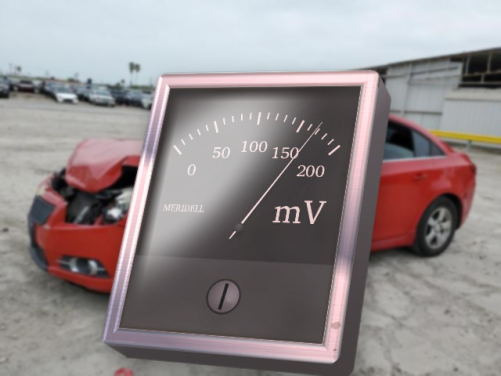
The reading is 170mV
